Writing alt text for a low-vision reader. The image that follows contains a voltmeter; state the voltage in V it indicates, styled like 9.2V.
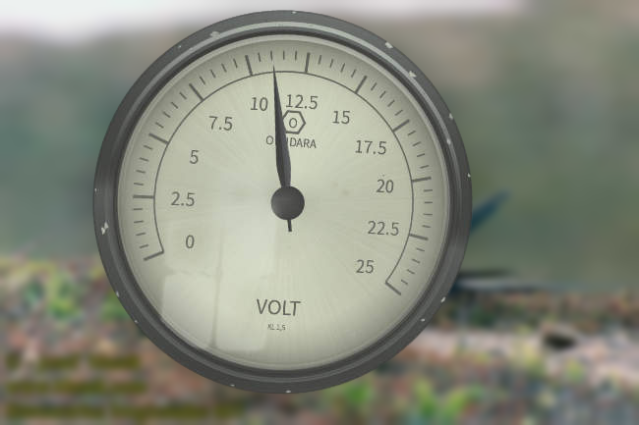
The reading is 11V
